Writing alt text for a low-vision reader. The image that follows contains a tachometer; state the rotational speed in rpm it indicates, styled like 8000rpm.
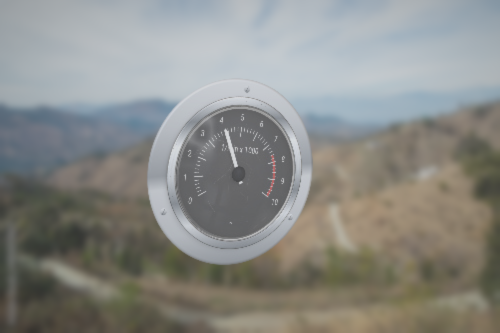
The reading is 4000rpm
